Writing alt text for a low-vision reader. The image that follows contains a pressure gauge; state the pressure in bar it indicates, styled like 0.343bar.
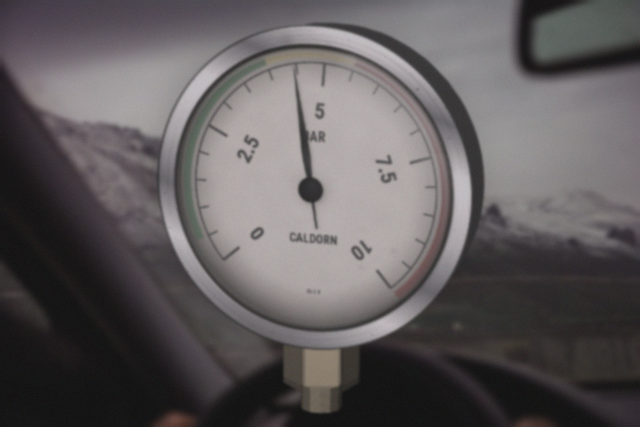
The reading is 4.5bar
